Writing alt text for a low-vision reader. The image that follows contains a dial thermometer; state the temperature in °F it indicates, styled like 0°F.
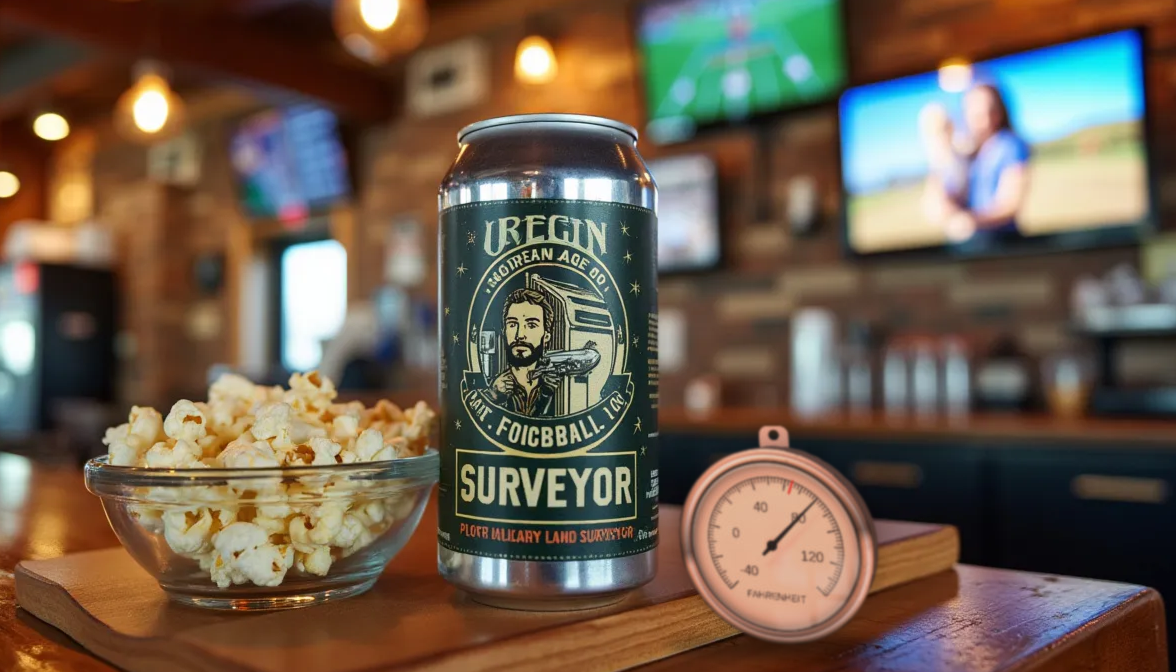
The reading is 80°F
